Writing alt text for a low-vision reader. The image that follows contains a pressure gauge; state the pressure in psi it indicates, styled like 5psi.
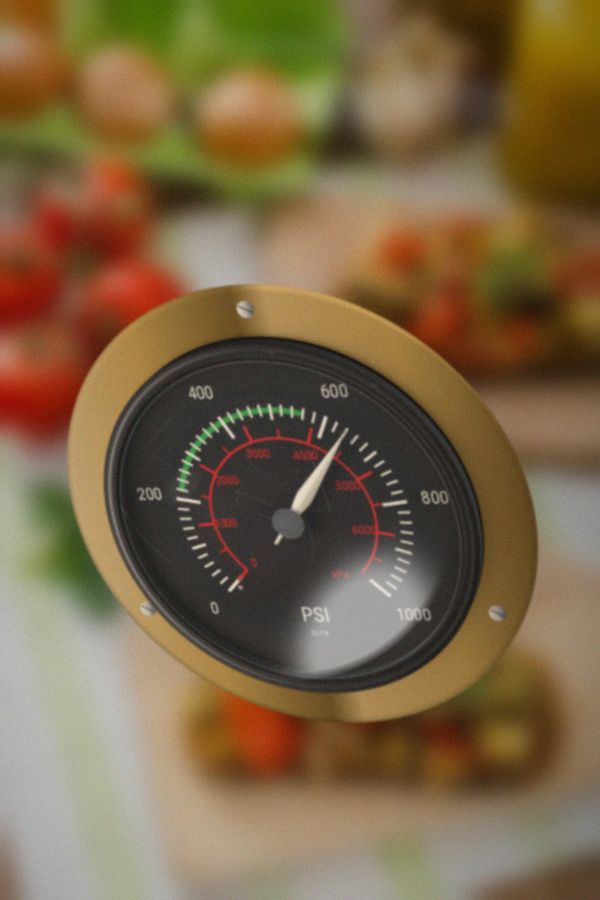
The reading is 640psi
